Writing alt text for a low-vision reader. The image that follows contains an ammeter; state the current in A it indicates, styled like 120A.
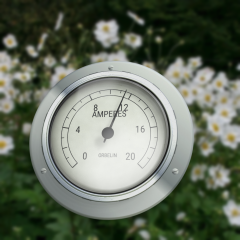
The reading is 11.5A
